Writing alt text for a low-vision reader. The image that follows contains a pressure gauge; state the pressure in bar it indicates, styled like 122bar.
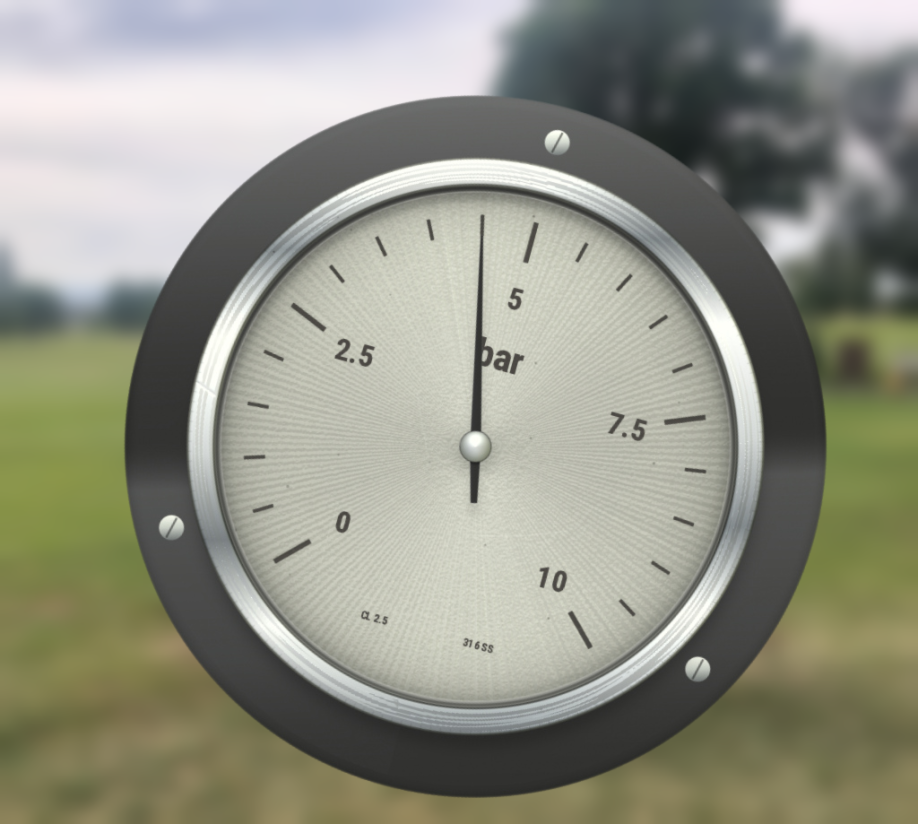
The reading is 4.5bar
